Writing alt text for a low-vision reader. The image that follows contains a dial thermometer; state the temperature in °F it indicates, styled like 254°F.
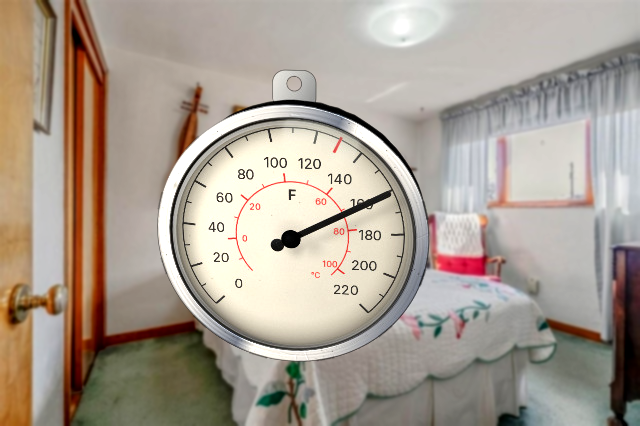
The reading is 160°F
